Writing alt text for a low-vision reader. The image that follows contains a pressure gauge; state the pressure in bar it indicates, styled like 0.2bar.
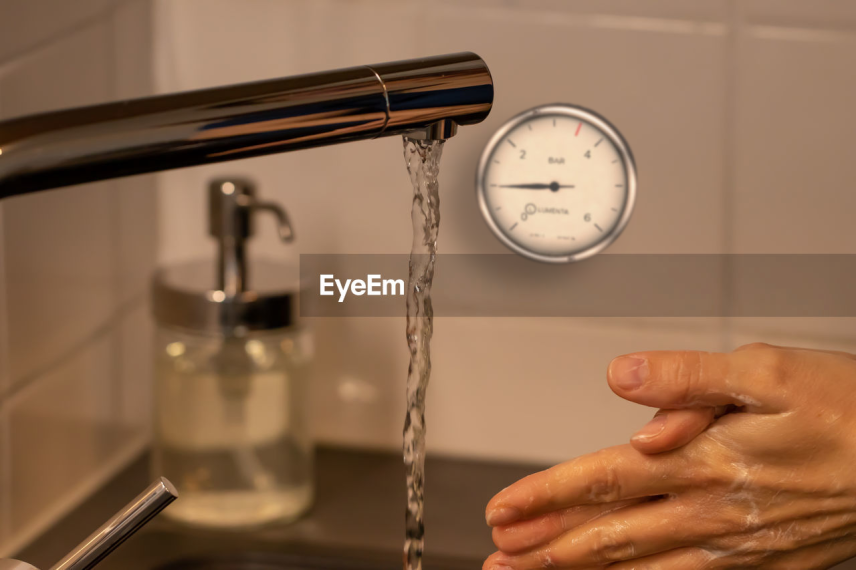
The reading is 1bar
